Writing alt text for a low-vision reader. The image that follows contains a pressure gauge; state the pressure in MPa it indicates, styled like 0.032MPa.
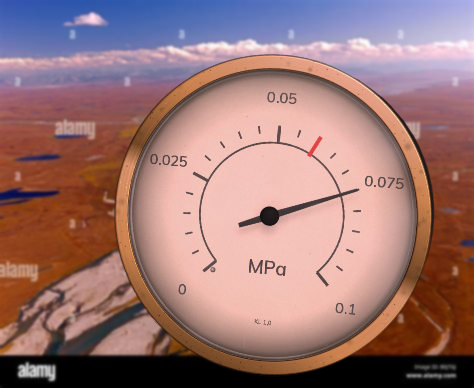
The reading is 0.075MPa
